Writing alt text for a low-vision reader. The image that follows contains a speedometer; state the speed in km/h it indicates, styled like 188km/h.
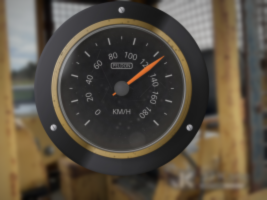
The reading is 125km/h
